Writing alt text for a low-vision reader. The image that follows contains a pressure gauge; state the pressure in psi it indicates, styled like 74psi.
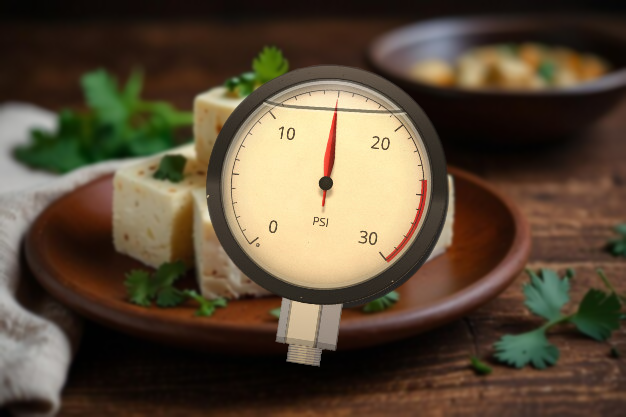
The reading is 15psi
